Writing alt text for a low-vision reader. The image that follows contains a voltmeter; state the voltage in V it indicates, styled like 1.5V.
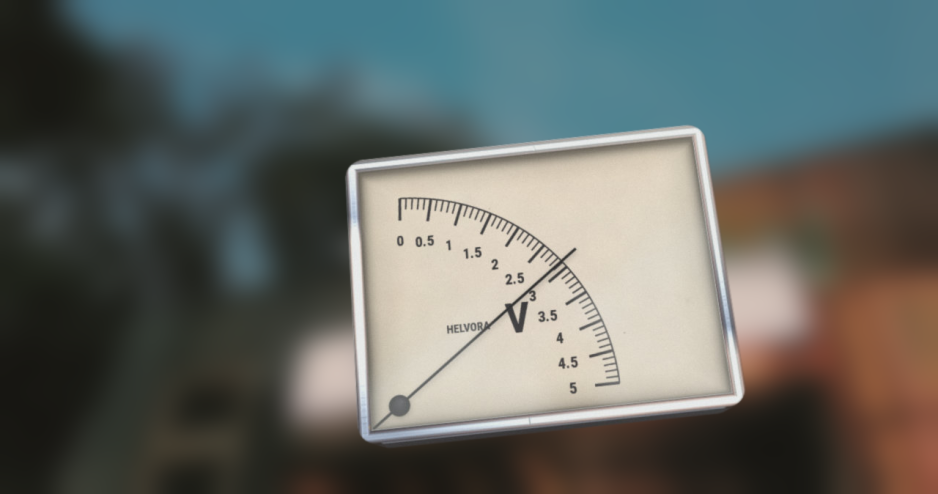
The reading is 2.9V
